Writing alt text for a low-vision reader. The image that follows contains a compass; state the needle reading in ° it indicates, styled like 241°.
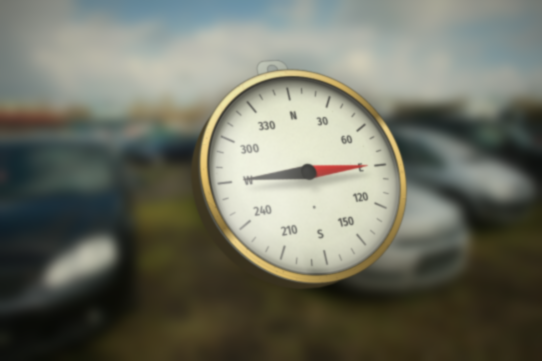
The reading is 90°
